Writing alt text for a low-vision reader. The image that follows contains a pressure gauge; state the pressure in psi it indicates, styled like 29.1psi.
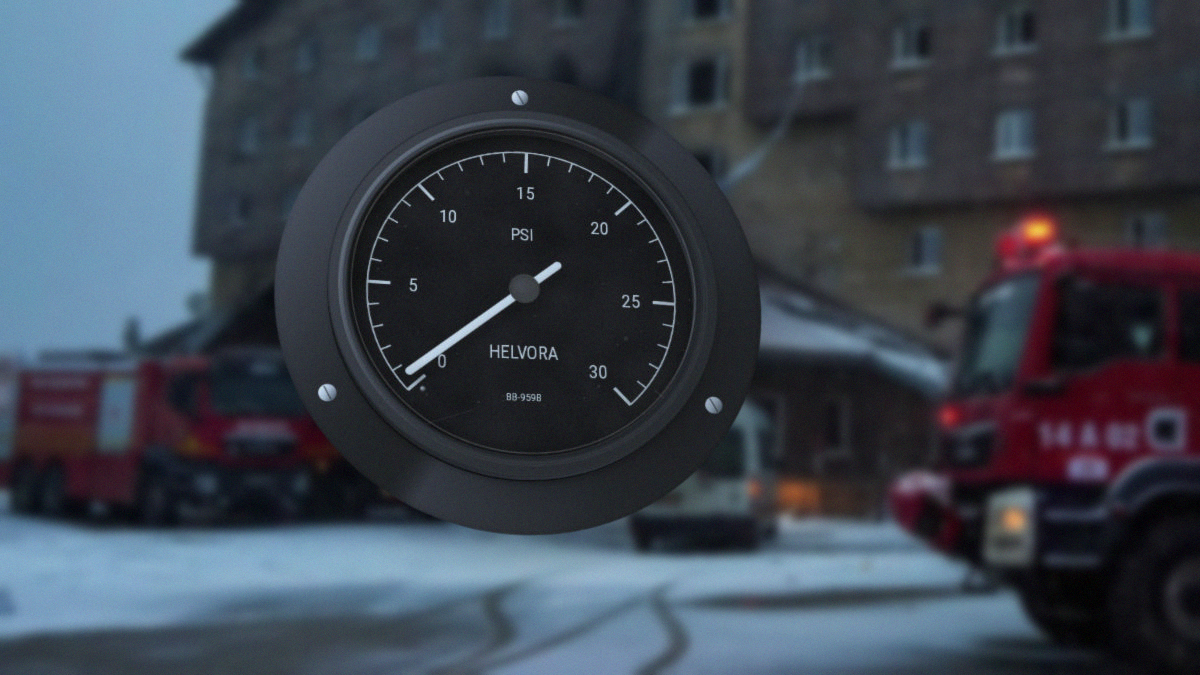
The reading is 0.5psi
